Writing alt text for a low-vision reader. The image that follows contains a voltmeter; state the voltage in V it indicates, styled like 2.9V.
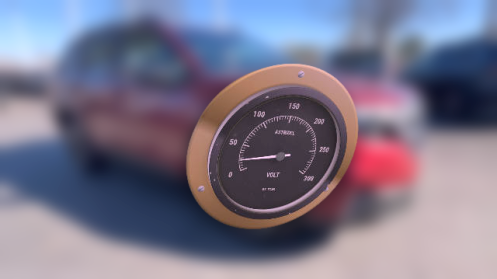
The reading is 25V
